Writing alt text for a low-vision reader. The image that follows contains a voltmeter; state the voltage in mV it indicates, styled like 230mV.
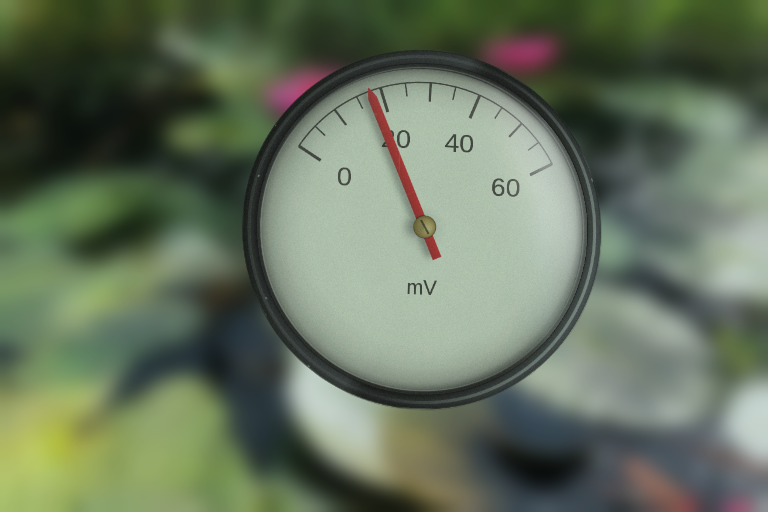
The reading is 17.5mV
